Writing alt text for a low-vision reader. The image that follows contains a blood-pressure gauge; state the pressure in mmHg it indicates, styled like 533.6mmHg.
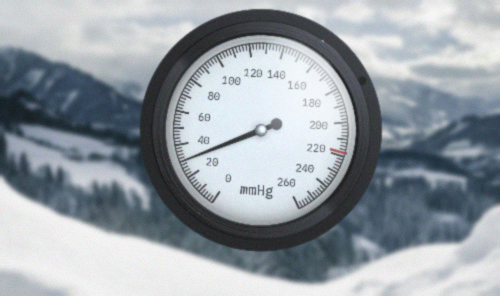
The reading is 30mmHg
